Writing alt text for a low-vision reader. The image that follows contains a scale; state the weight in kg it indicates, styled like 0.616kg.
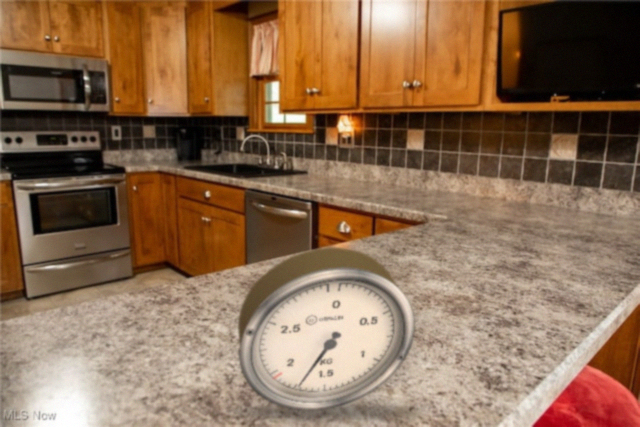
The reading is 1.75kg
